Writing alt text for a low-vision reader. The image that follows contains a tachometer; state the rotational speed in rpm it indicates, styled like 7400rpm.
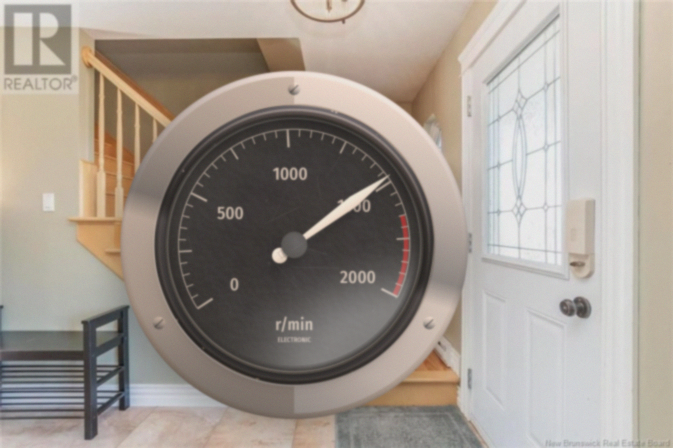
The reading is 1475rpm
